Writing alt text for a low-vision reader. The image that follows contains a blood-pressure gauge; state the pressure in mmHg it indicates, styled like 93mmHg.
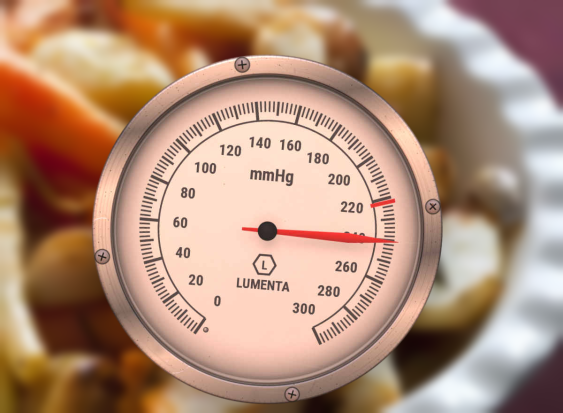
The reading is 240mmHg
